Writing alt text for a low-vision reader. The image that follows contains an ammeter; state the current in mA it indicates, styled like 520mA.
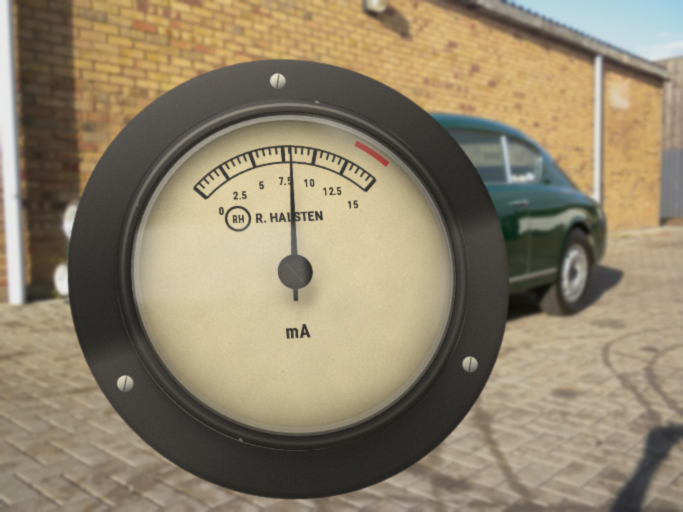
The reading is 8mA
